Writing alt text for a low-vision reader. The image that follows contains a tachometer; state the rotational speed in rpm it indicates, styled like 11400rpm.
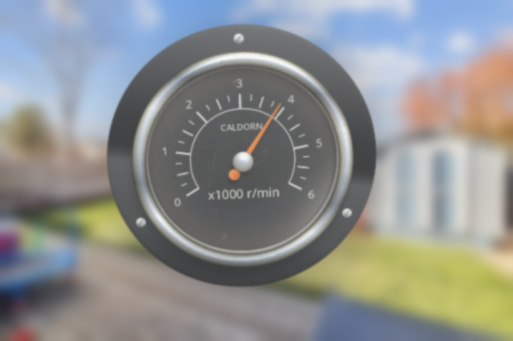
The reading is 3875rpm
